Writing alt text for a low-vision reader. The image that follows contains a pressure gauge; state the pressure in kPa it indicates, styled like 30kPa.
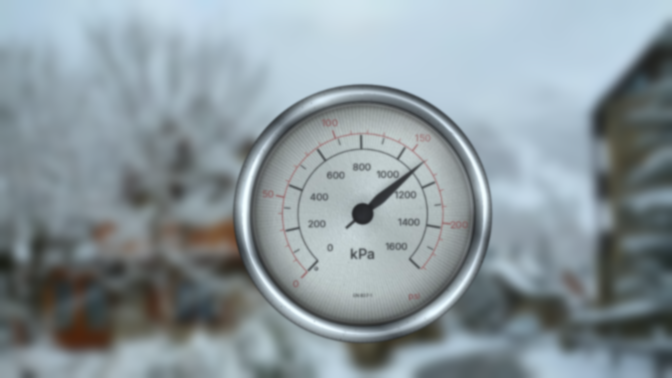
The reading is 1100kPa
